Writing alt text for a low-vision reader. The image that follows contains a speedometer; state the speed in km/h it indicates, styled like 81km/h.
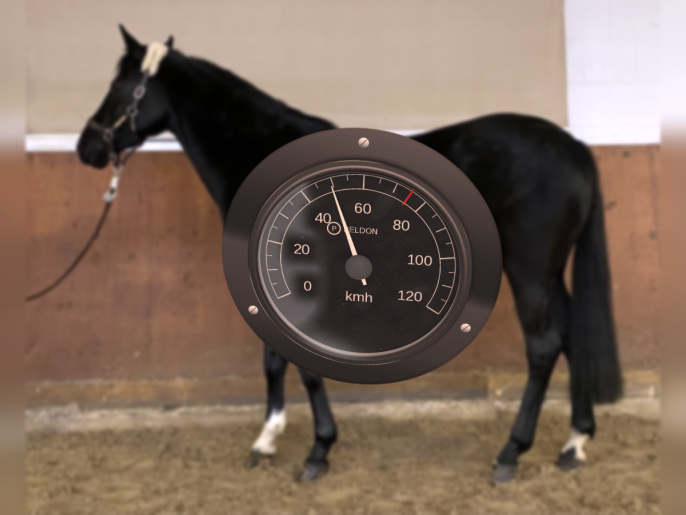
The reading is 50km/h
